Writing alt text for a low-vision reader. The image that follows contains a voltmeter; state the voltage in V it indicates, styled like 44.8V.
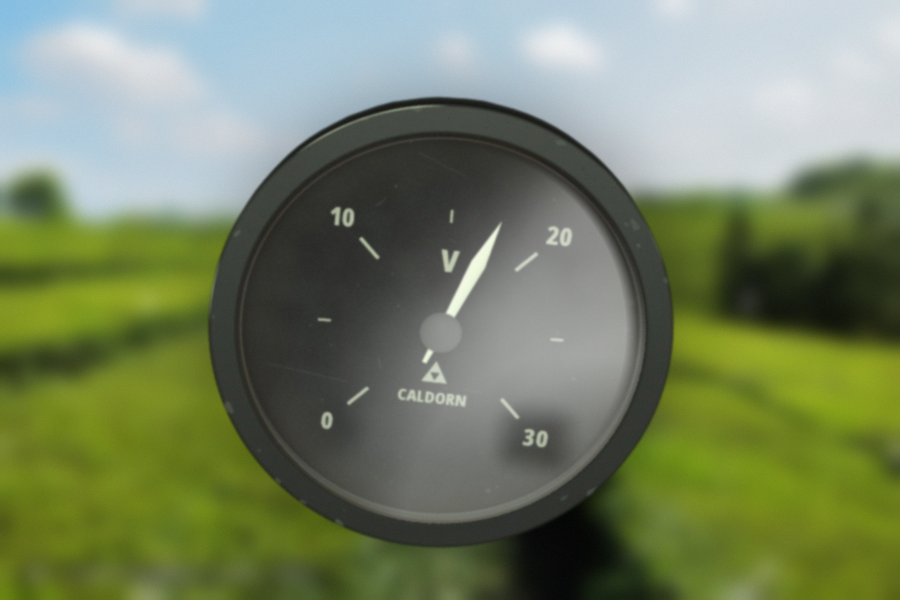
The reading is 17.5V
